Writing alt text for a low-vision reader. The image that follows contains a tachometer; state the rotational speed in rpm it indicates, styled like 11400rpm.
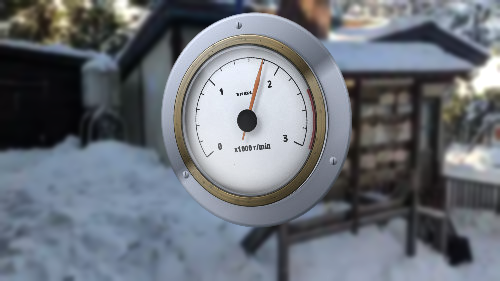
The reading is 1800rpm
